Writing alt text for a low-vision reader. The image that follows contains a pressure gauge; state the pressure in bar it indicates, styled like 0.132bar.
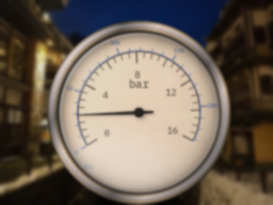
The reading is 2bar
